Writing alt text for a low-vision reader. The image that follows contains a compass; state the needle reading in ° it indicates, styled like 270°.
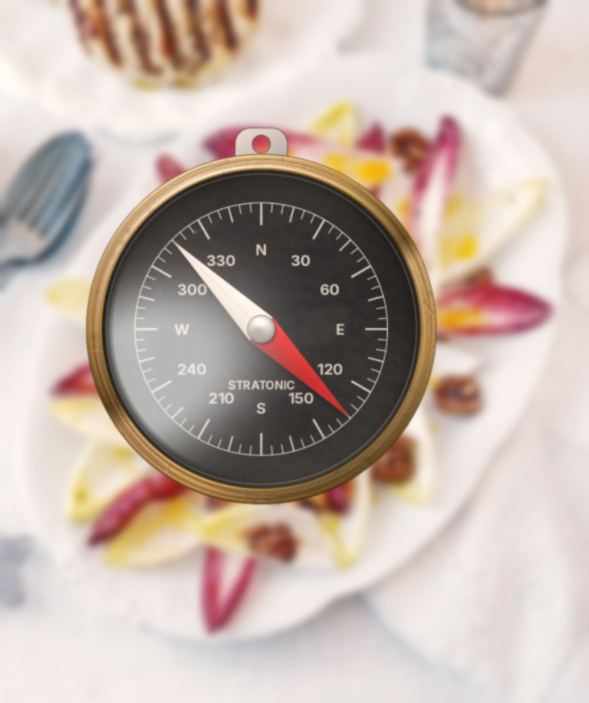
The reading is 135°
